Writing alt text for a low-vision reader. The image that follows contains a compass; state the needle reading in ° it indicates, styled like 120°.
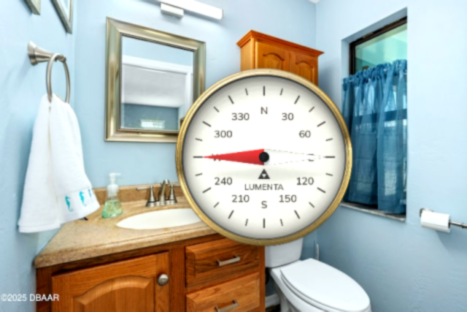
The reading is 270°
